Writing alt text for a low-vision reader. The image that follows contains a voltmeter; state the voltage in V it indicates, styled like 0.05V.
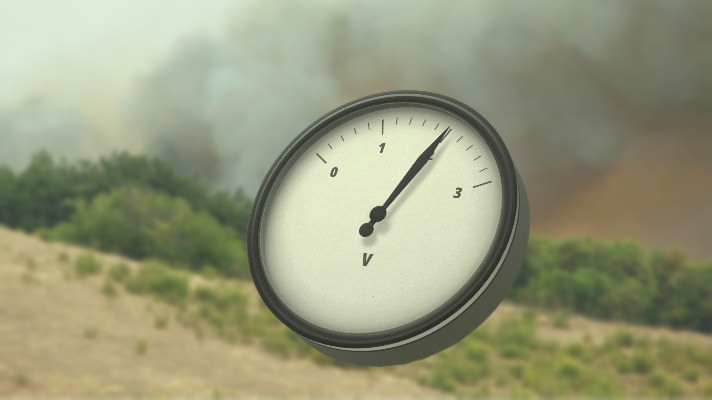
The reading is 2V
